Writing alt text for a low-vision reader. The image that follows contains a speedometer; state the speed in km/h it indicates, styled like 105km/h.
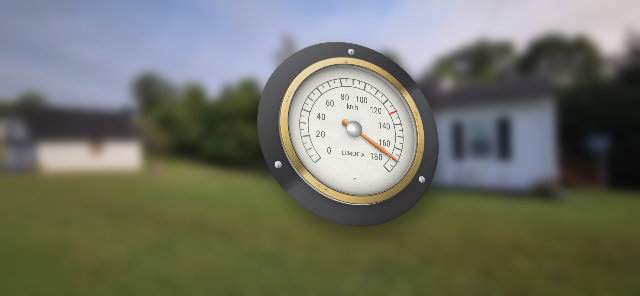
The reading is 170km/h
